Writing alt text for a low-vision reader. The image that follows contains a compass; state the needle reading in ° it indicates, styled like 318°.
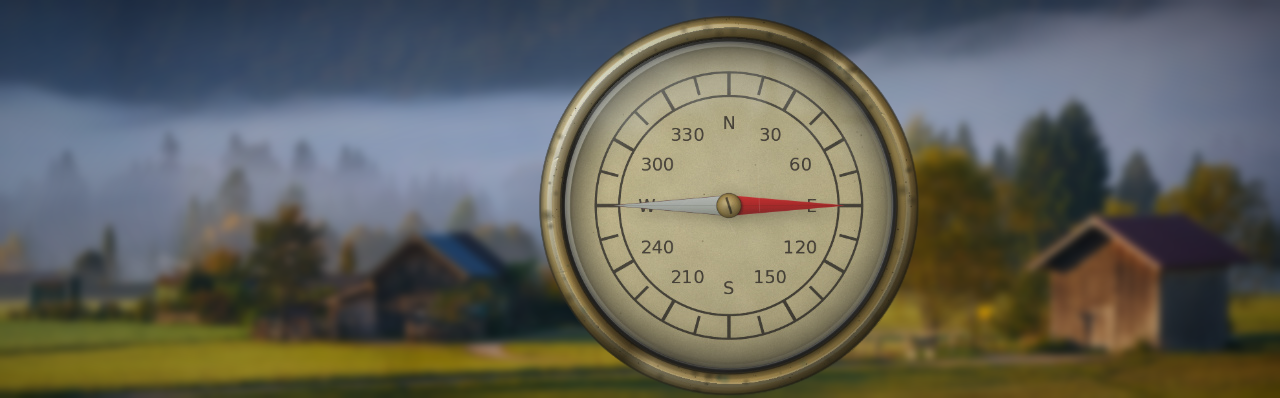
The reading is 90°
